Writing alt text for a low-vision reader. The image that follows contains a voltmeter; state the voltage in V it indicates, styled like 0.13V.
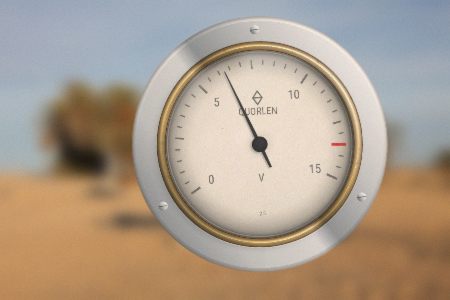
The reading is 6.25V
